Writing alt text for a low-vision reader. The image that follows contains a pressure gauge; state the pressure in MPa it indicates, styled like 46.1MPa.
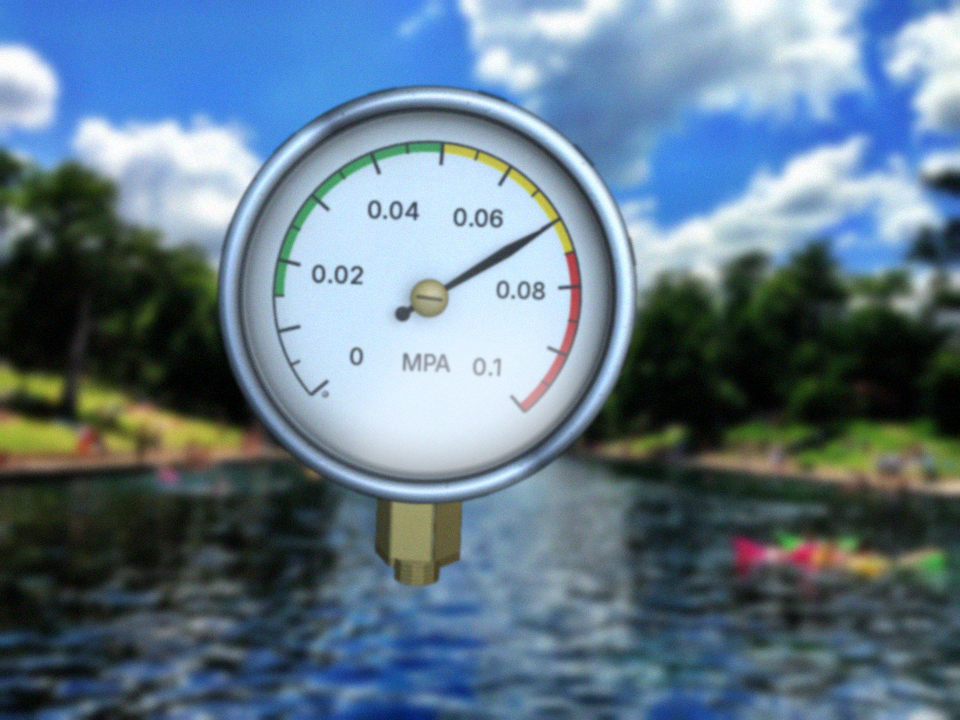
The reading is 0.07MPa
